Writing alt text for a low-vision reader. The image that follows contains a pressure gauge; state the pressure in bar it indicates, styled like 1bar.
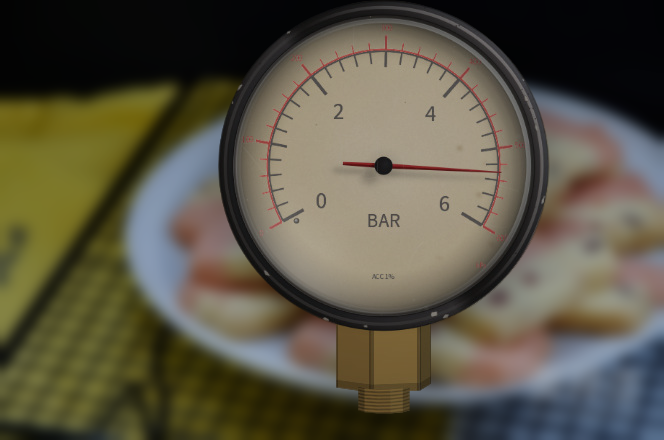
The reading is 5.3bar
